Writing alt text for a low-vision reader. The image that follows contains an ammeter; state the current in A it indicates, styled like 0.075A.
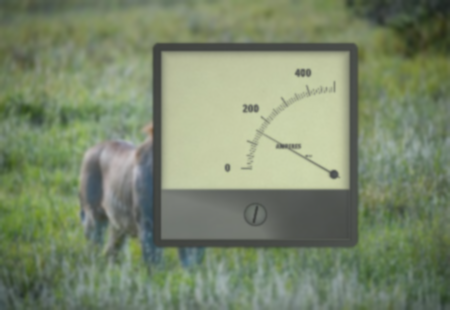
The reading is 150A
